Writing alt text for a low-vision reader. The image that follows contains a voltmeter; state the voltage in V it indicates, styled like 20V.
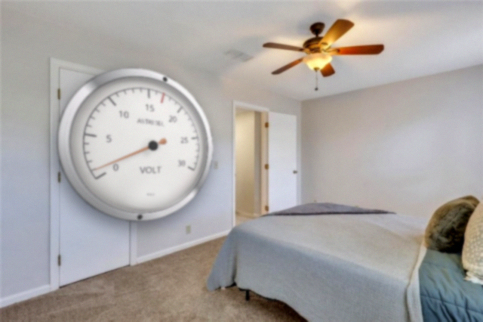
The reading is 1V
